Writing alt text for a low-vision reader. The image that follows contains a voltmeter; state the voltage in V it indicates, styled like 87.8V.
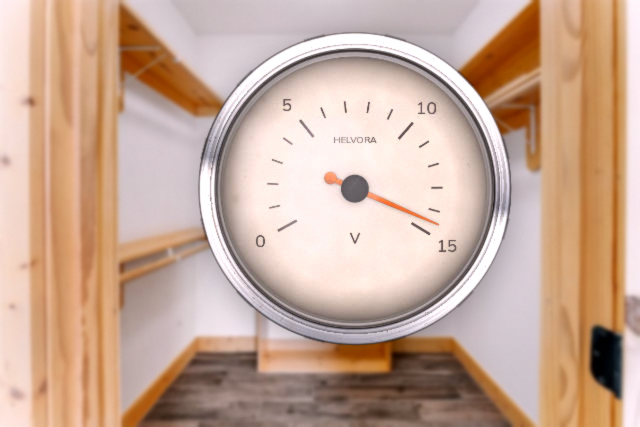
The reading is 14.5V
